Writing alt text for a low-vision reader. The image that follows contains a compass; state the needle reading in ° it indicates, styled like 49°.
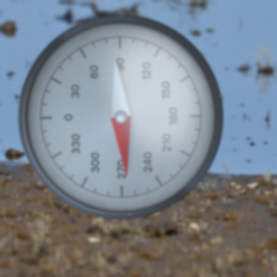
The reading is 265°
